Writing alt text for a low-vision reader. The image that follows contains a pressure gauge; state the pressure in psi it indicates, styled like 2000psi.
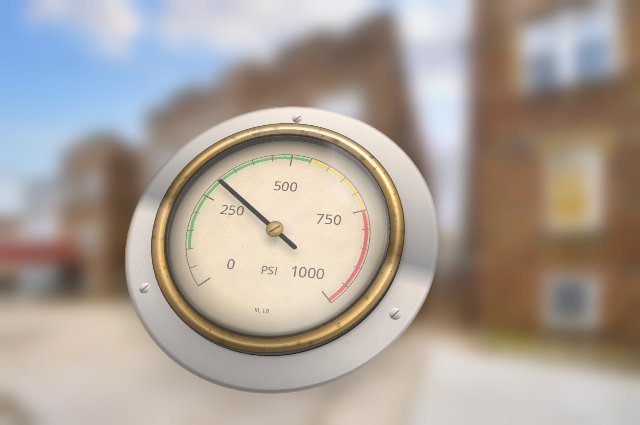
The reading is 300psi
